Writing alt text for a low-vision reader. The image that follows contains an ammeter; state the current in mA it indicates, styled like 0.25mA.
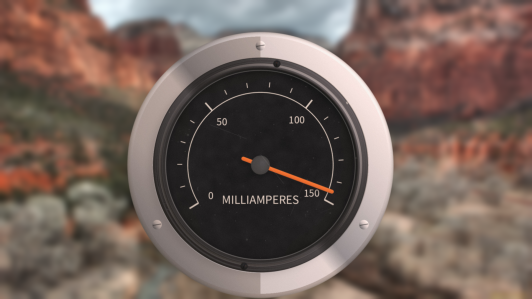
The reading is 145mA
